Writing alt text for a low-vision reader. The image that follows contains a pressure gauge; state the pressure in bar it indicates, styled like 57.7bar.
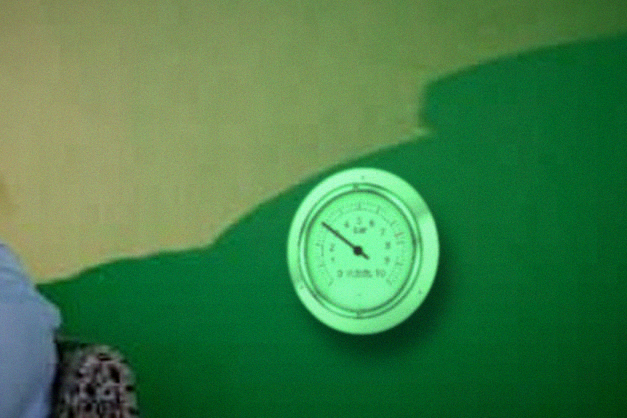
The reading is 3bar
